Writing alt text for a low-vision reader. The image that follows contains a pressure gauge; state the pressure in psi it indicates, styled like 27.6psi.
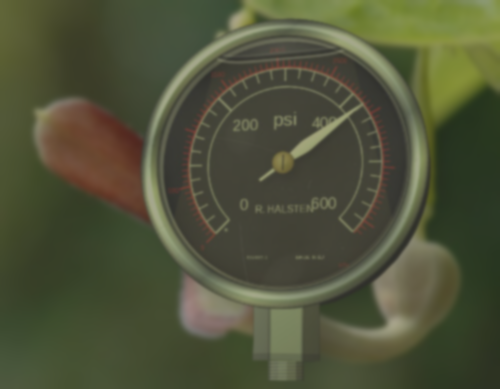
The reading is 420psi
